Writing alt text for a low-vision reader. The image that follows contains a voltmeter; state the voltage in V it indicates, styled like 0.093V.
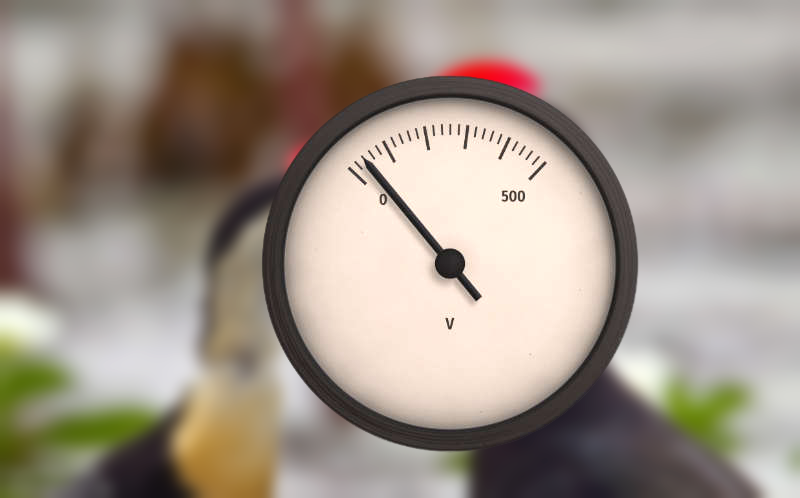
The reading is 40V
